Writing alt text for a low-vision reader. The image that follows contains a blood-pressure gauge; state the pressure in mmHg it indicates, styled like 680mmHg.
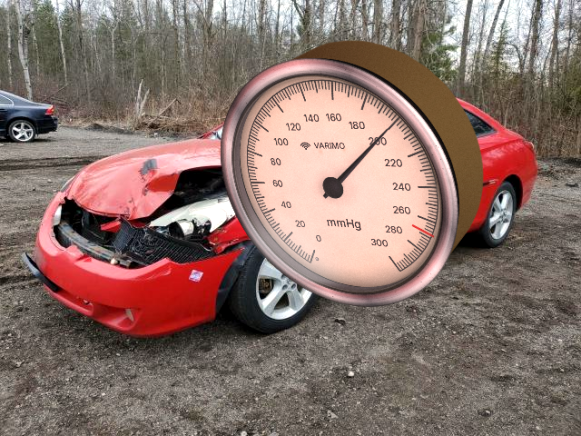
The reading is 200mmHg
